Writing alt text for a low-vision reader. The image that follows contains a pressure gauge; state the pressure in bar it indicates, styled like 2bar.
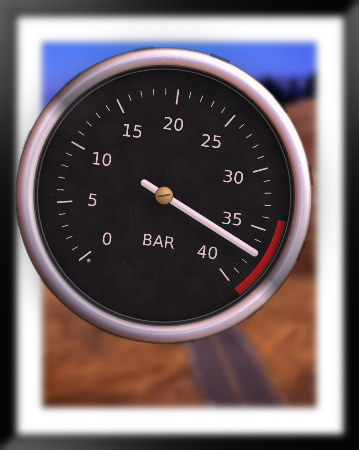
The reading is 37bar
